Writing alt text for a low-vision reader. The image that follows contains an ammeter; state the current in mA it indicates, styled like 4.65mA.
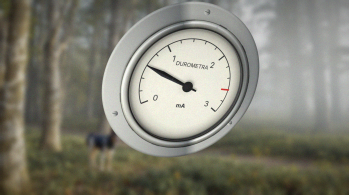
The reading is 0.6mA
